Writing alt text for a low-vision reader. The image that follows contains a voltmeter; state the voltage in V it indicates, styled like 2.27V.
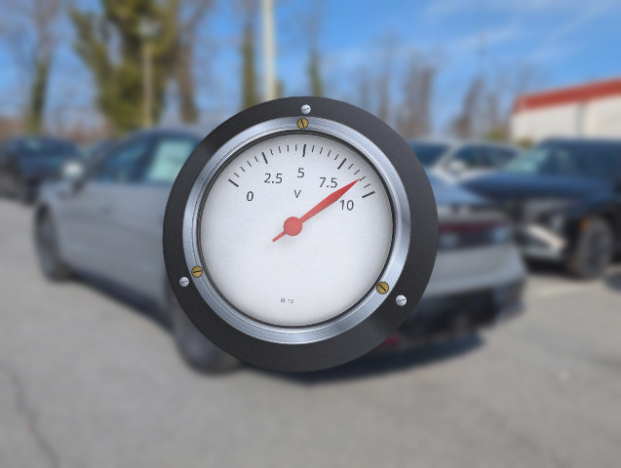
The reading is 9V
